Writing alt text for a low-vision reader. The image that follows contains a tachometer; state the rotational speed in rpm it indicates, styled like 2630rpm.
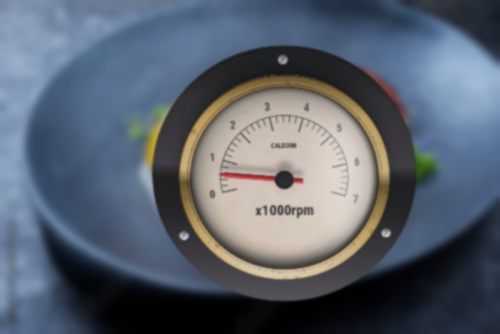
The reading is 600rpm
